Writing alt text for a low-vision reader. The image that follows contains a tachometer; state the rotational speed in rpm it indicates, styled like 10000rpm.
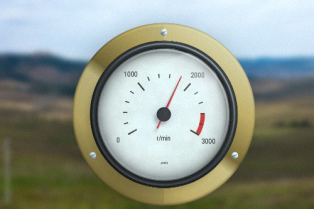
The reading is 1800rpm
